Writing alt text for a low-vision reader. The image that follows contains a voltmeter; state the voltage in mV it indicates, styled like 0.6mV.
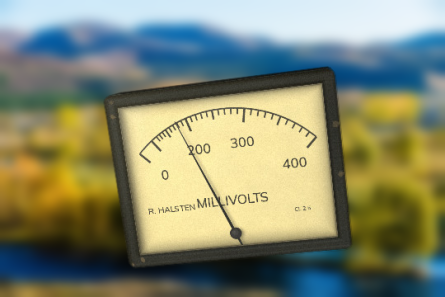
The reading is 180mV
